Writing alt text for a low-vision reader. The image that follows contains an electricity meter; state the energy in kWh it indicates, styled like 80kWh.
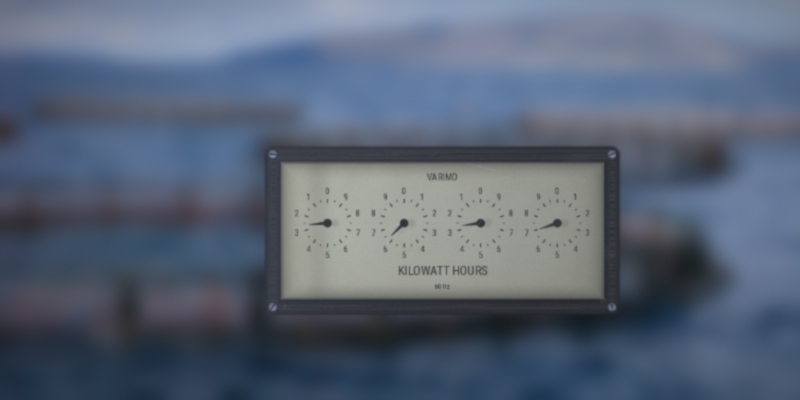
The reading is 2627kWh
